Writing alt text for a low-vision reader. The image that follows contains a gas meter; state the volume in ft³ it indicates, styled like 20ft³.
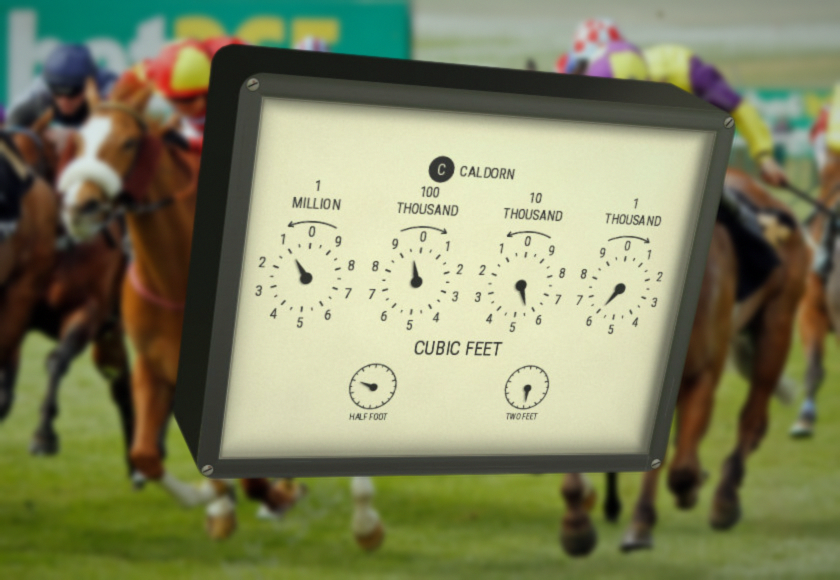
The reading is 95600ft³
